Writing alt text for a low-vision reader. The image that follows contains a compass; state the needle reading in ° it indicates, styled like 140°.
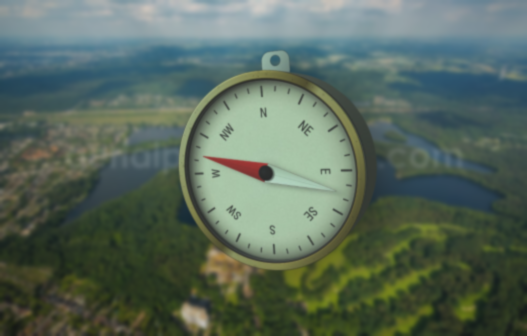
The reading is 285°
